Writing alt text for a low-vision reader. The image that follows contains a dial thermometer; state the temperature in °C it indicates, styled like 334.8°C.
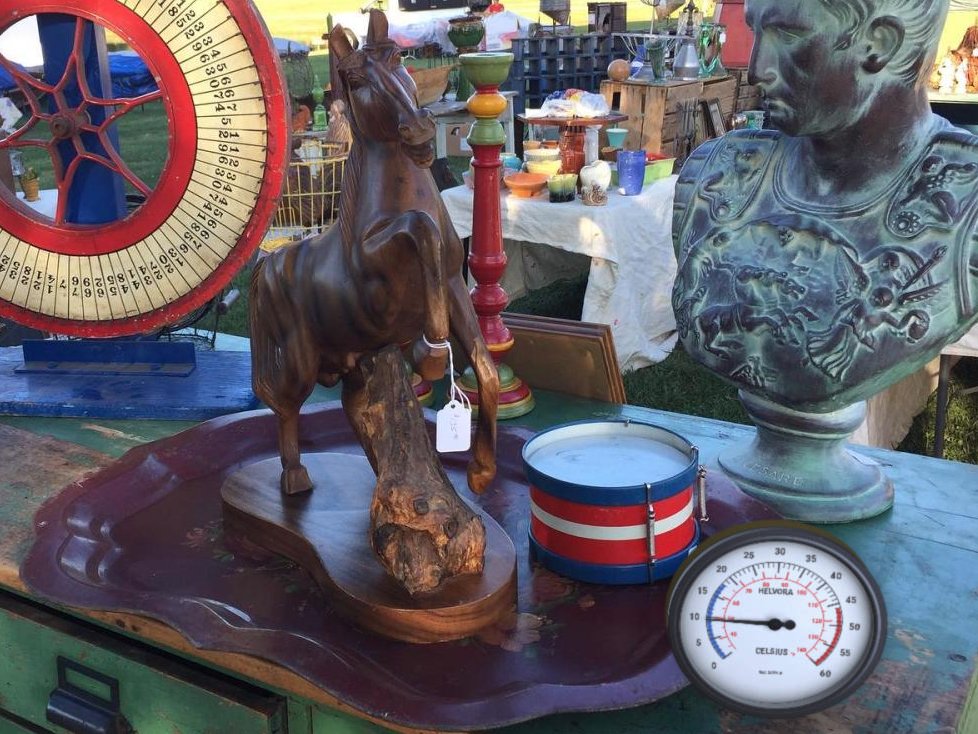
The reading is 10°C
